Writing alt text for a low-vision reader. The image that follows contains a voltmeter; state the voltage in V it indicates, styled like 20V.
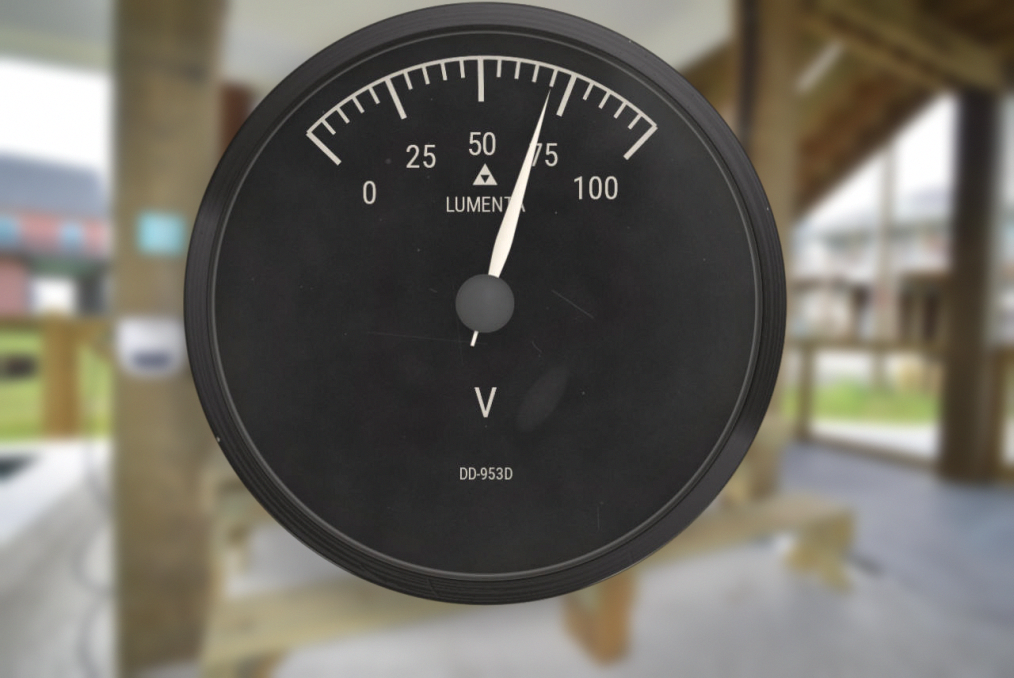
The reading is 70V
